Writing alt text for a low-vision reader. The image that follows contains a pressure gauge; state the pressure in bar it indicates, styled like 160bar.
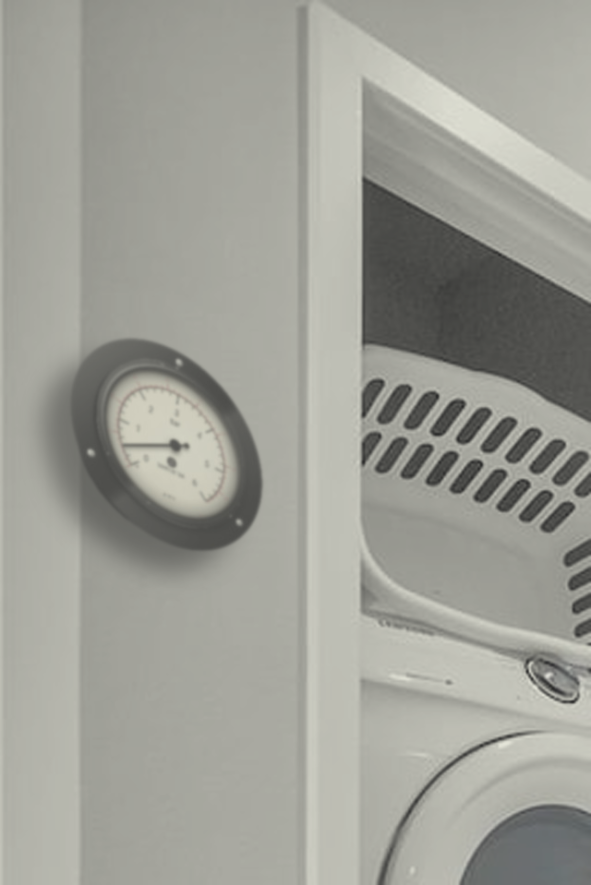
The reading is 0.4bar
